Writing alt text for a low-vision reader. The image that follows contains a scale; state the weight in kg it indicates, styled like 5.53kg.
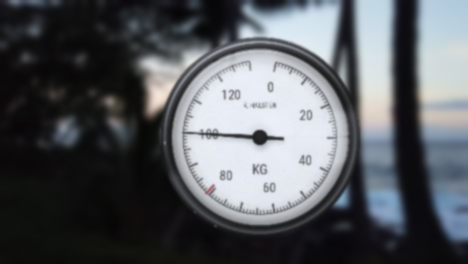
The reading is 100kg
